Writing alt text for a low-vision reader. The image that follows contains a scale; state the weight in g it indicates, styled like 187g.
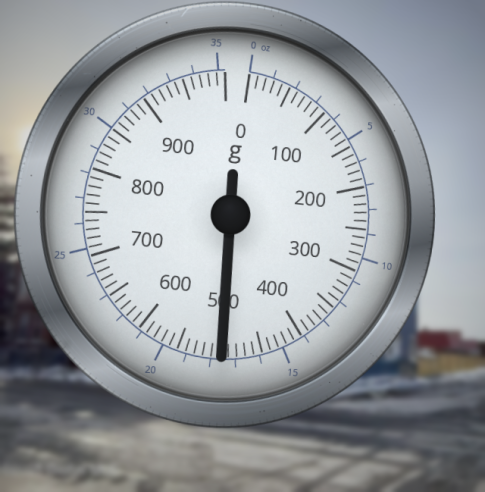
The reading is 500g
